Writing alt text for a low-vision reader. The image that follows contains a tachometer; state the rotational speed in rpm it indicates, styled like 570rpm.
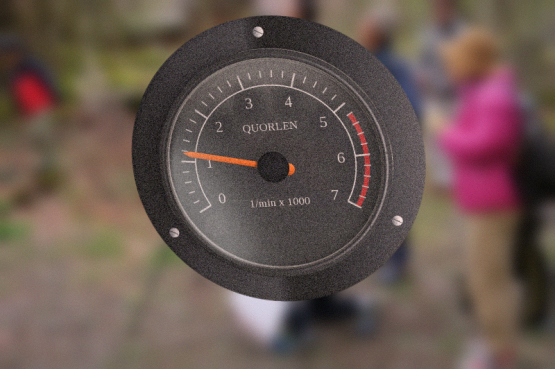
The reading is 1200rpm
